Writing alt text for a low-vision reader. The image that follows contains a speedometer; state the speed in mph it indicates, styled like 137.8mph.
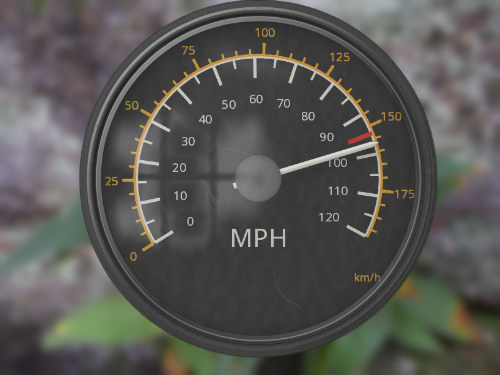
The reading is 97.5mph
